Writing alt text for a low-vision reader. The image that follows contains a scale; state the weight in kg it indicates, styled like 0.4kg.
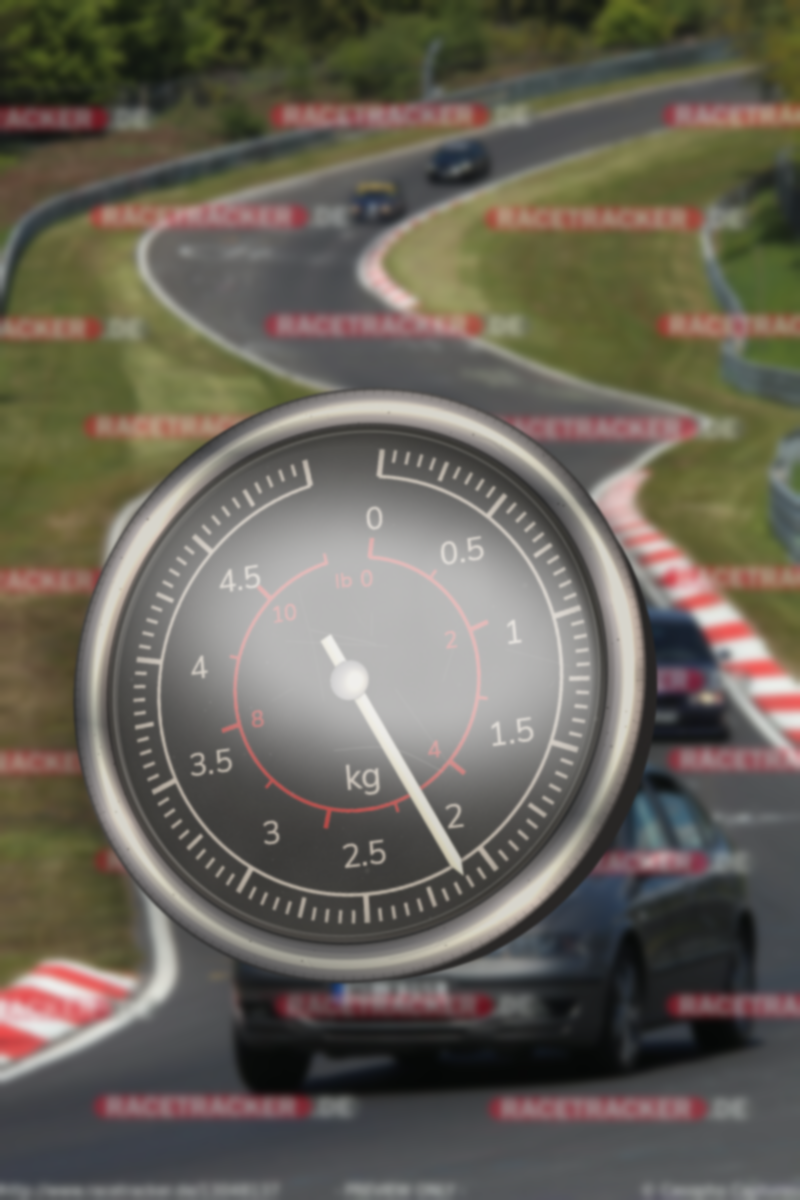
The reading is 2.1kg
